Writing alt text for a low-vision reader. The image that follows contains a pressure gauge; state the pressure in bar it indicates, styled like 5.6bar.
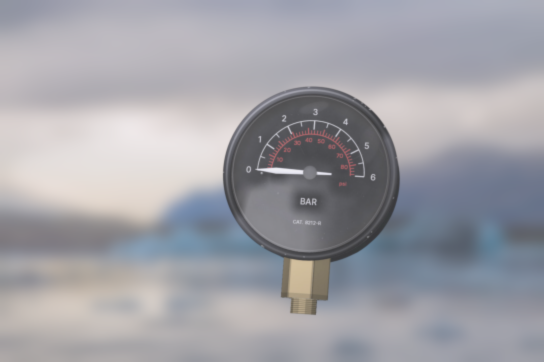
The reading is 0bar
